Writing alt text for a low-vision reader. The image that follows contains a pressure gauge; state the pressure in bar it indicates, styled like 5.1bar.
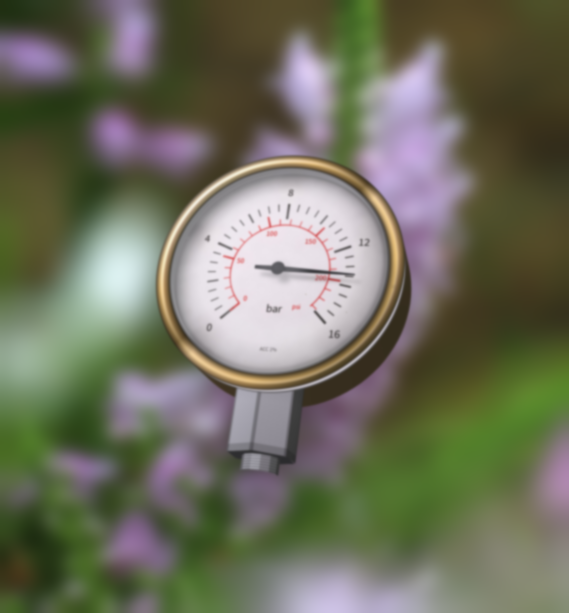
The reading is 13.5bar
